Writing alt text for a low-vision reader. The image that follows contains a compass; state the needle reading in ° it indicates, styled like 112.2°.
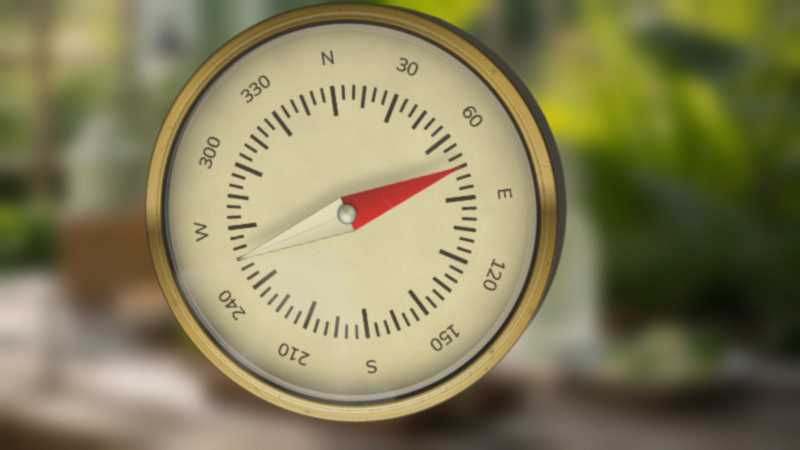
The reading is 75°
